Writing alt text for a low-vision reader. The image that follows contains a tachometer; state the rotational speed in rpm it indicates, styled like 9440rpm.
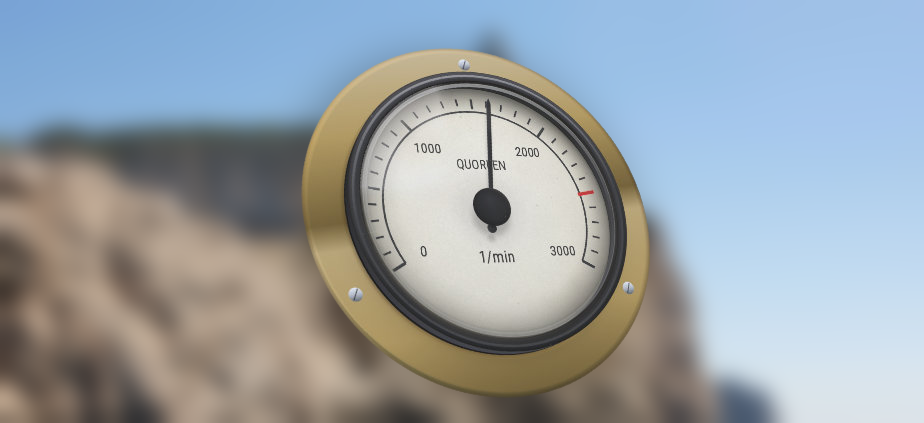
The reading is 1600rpm
